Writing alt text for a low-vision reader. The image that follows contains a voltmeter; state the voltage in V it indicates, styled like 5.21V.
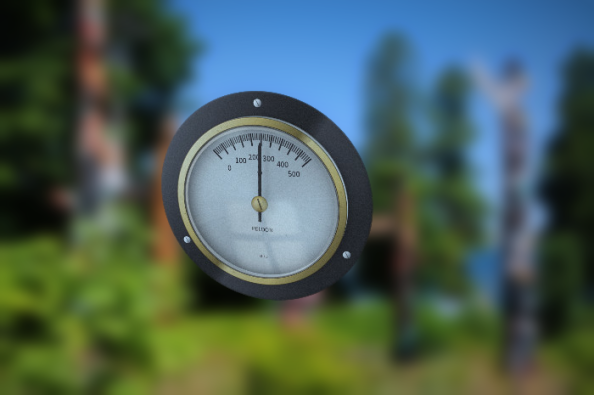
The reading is 250V
